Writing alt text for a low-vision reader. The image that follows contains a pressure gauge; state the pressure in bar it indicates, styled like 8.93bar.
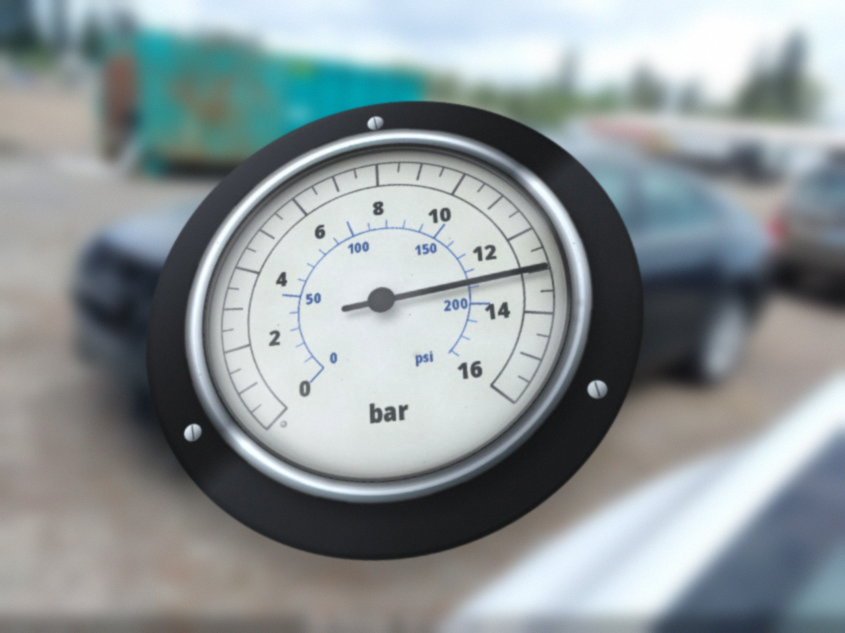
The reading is 13bar
